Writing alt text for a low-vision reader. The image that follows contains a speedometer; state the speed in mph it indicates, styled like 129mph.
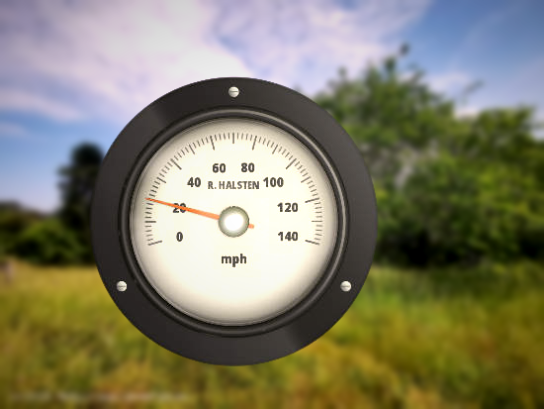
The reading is 20mph
